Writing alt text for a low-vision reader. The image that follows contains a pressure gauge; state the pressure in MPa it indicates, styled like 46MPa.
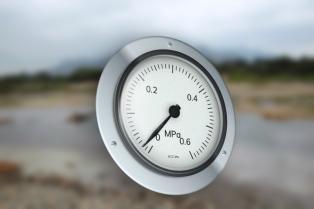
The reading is 0.02MPa
